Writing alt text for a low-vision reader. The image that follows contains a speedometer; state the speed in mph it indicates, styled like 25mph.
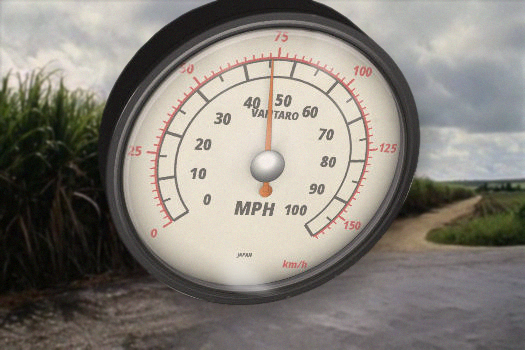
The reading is 45mph
